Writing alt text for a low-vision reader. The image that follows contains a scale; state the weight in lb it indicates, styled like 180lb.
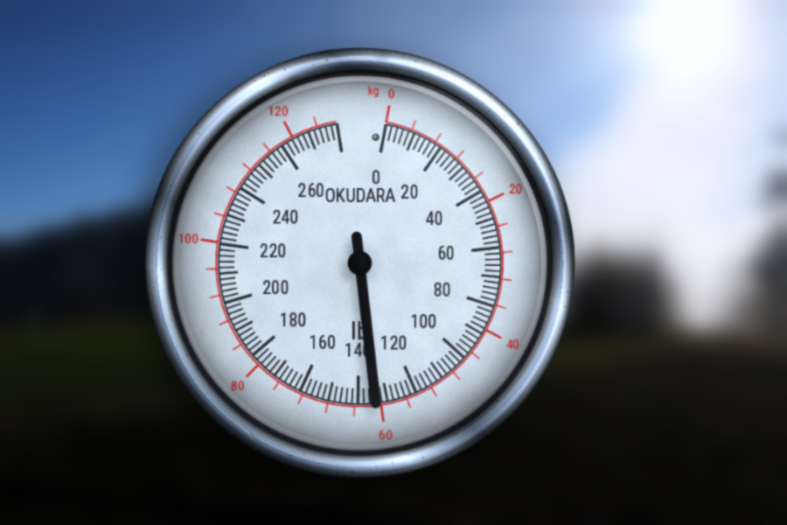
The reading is 134lb
